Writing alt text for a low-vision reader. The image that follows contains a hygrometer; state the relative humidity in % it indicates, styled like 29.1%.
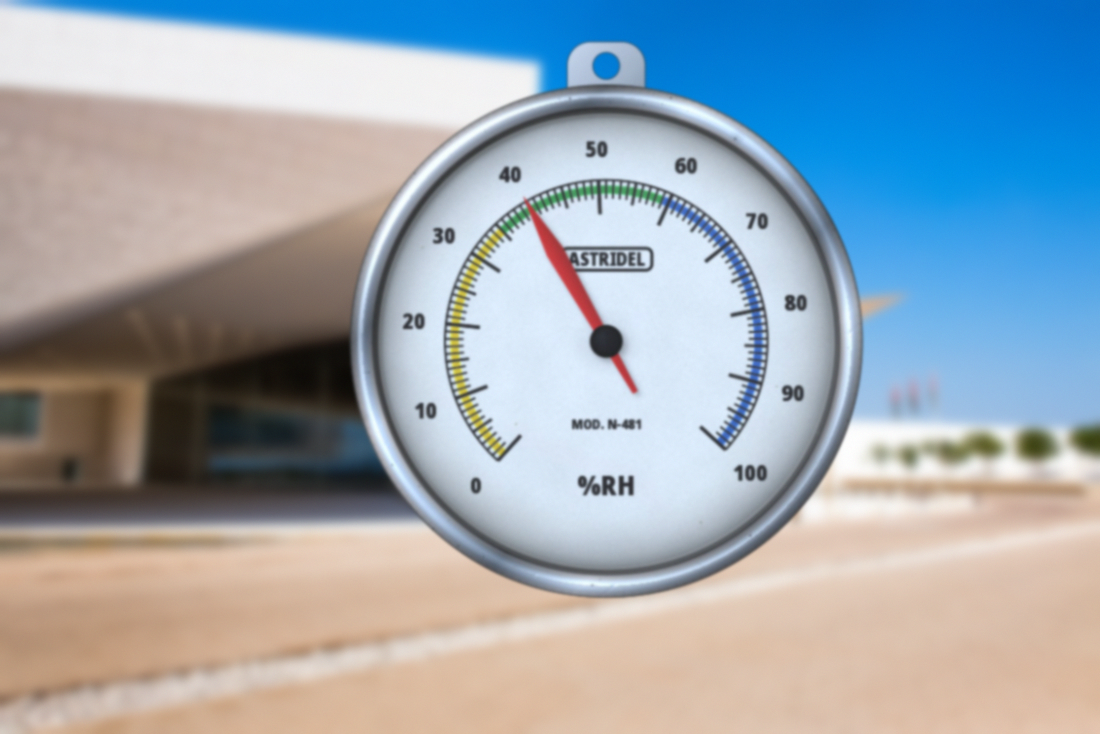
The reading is 40%
